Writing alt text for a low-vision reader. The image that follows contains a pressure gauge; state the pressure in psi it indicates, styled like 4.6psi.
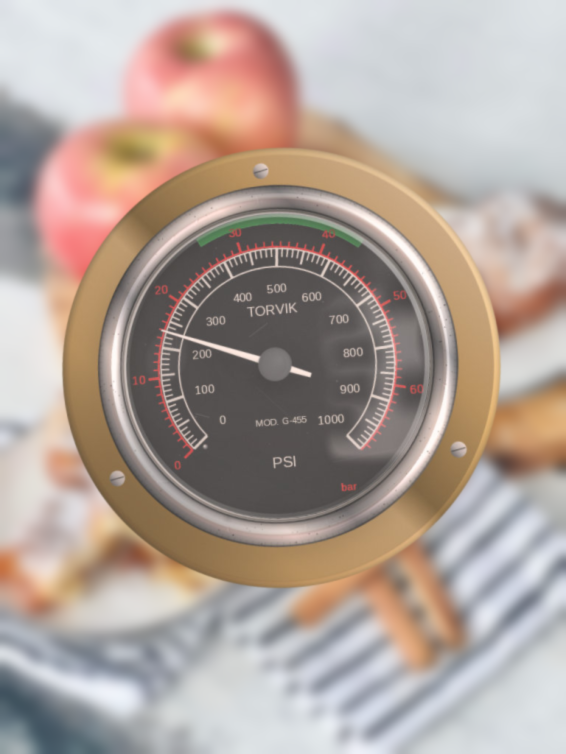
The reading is 230psi
